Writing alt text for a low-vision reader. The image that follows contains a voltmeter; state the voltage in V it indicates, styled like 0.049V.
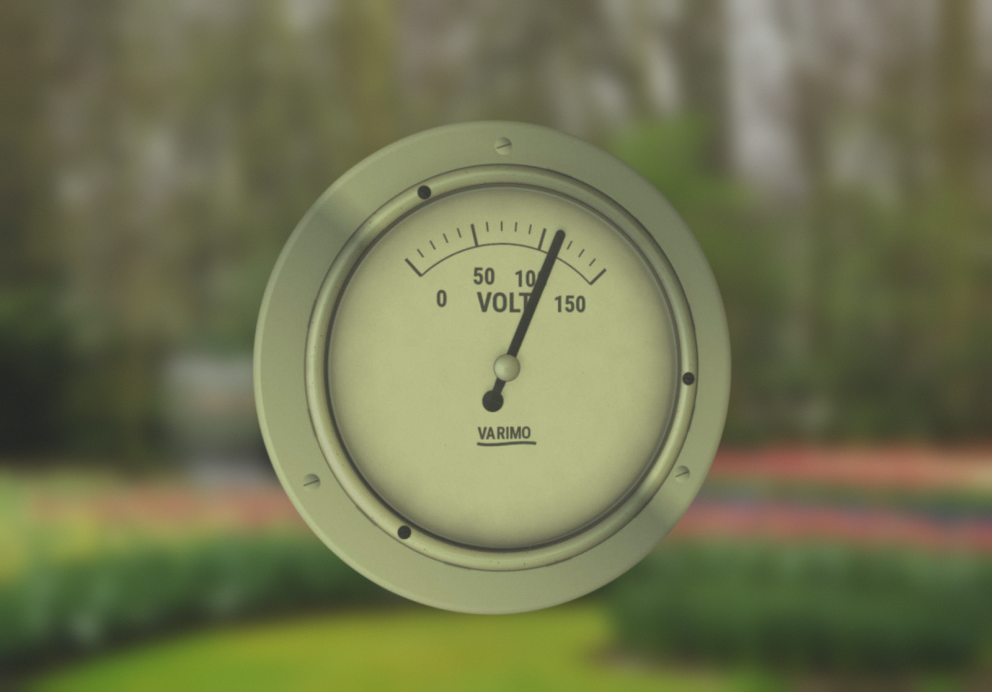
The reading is 110V
